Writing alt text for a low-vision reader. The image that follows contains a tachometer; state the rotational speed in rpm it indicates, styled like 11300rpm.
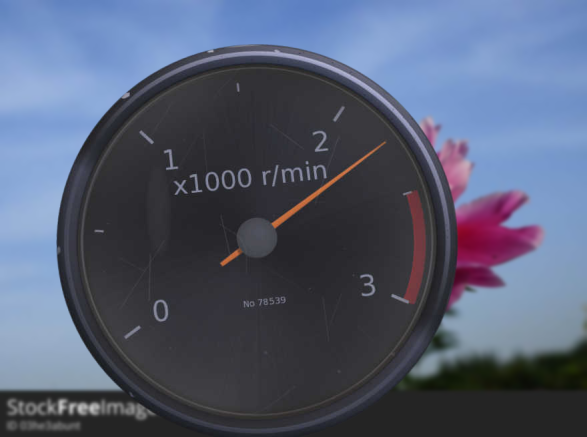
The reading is 2250rpm
